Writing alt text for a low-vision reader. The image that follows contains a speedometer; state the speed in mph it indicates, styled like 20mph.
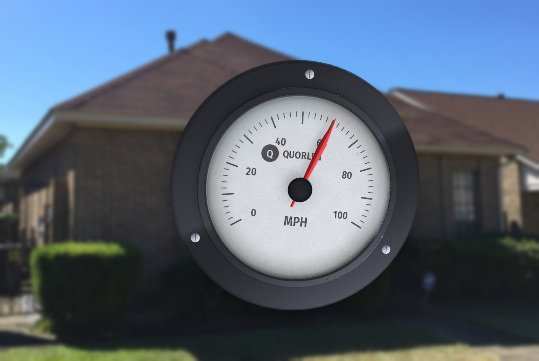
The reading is 60mph
